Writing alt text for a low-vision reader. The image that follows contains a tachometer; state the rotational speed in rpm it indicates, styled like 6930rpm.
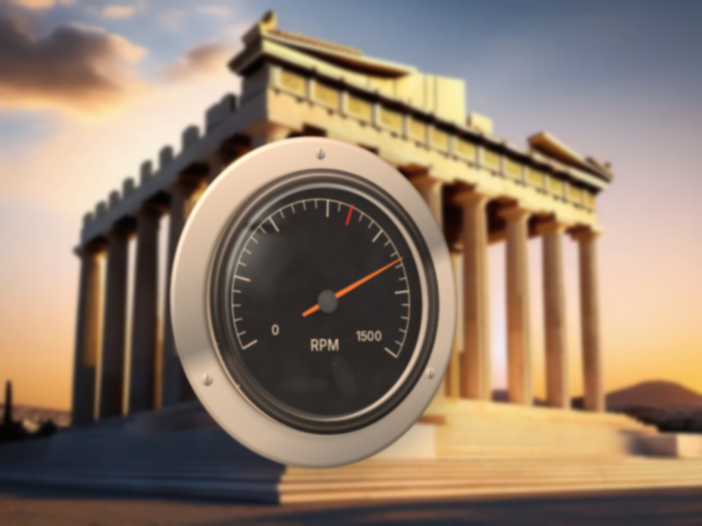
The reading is 1125rpm
